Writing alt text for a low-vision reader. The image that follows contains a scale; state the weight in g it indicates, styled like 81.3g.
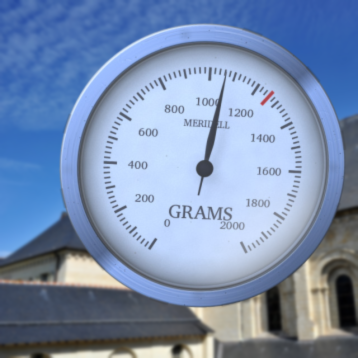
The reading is 1060g
